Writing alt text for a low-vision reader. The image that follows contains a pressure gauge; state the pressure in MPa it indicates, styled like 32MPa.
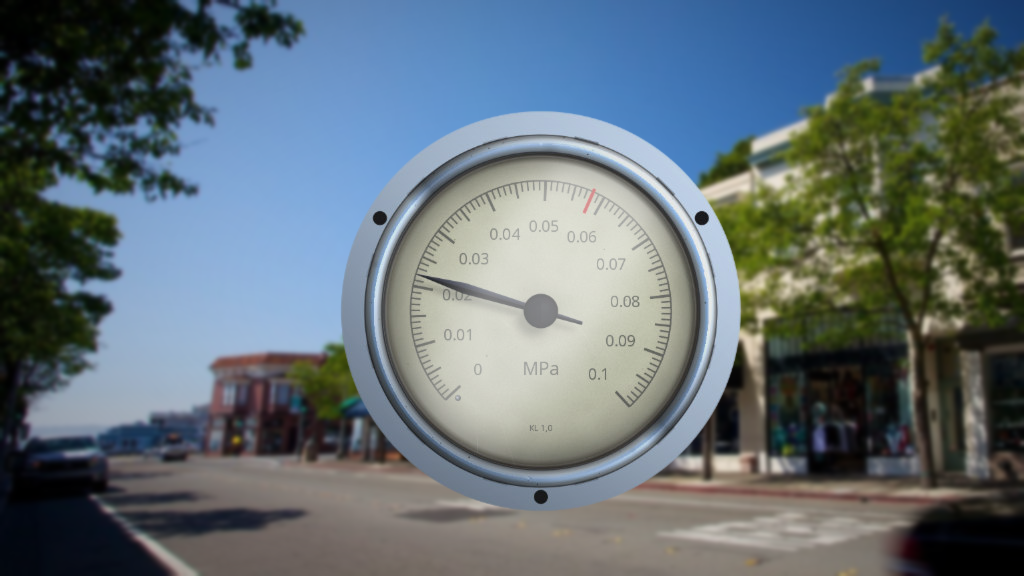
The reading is 0.022MPa
